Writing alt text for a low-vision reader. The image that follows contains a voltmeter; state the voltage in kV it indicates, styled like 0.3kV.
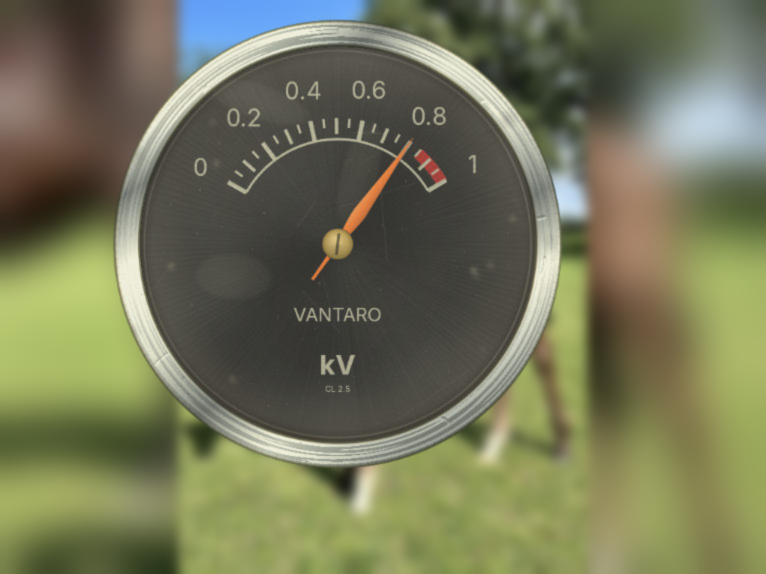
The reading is 0.8kV
